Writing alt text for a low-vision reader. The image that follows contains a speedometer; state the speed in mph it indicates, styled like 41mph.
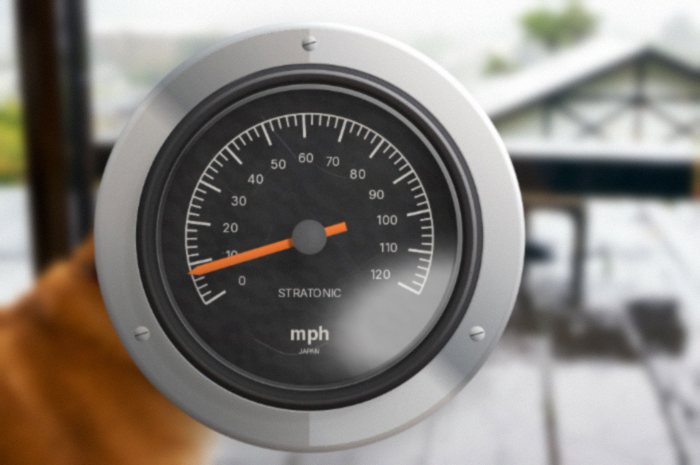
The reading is 8mph
